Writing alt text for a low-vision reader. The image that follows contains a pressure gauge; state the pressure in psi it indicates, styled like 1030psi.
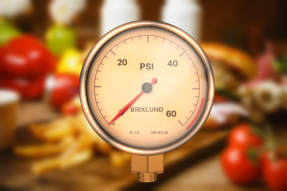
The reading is 0psi
